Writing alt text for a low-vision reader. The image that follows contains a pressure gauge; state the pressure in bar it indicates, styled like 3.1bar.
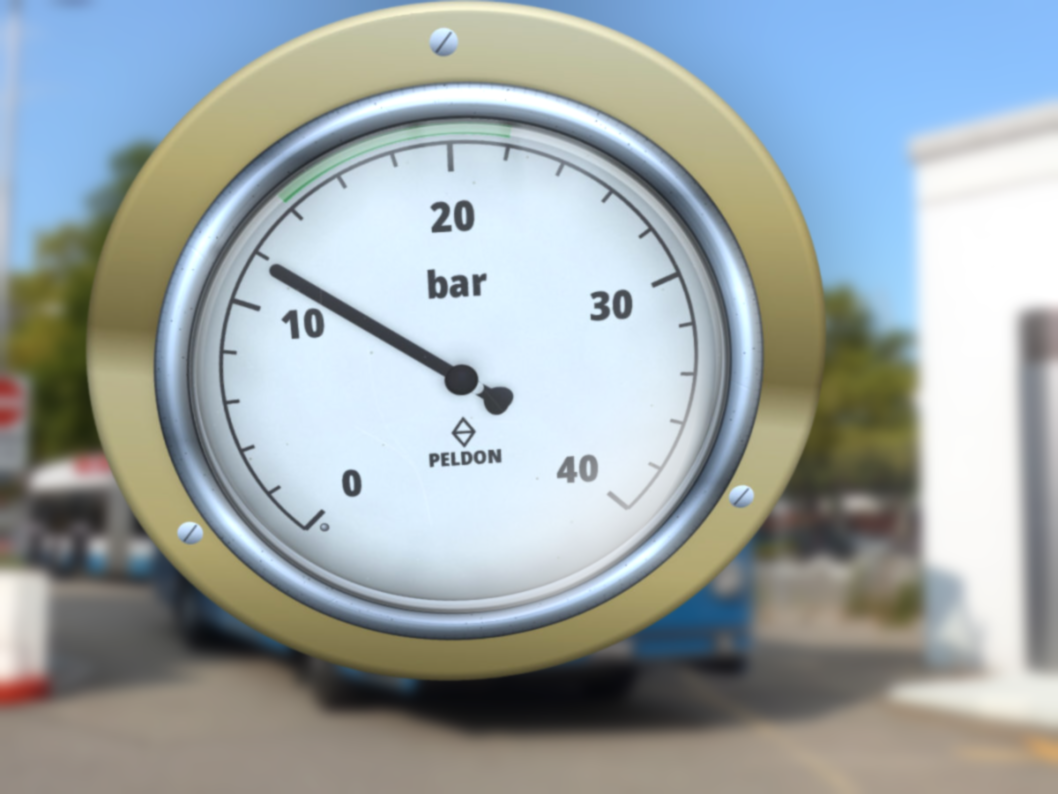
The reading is 12bar
